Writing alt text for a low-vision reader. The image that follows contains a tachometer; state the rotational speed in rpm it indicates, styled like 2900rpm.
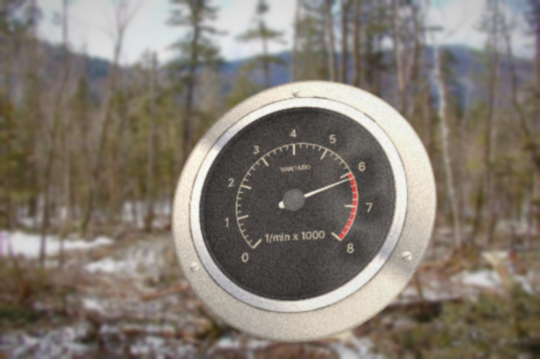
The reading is 6200rpm
